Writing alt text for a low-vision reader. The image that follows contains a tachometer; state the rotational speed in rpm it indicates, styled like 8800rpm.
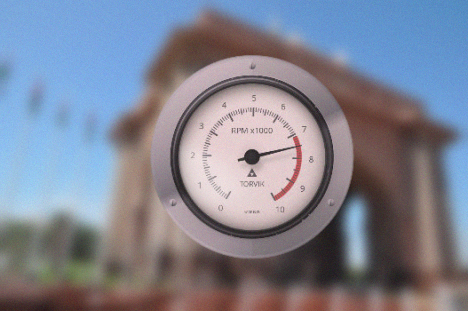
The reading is 7500rpm
